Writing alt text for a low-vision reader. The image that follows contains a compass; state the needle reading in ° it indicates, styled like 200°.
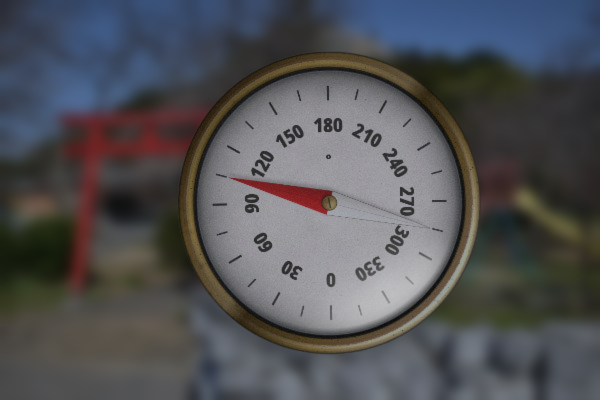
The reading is 105°
